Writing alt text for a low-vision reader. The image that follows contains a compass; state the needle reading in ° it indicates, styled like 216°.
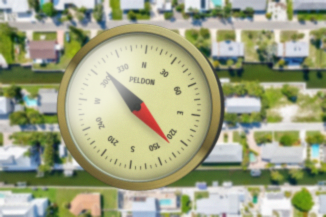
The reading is 130°
